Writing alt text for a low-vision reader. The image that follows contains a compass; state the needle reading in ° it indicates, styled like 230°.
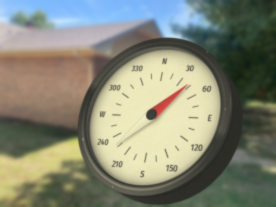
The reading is 45°
